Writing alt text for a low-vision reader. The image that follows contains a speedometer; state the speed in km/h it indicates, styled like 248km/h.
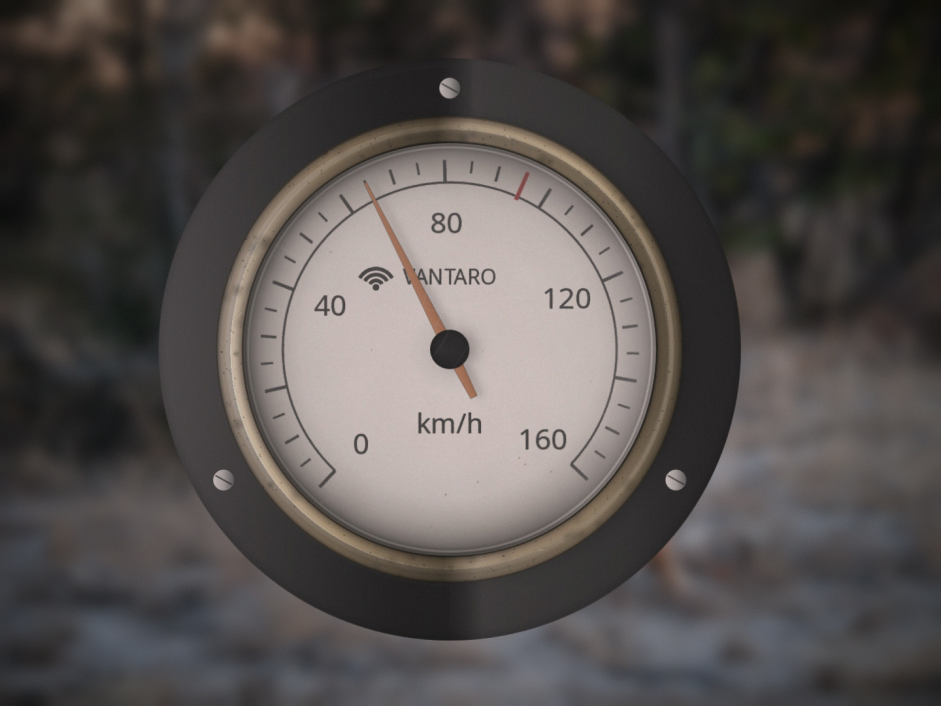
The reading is 65km/h
